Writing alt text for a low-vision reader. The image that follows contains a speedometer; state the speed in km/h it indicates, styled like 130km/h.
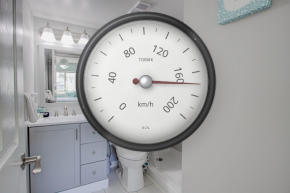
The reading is 170km/h
